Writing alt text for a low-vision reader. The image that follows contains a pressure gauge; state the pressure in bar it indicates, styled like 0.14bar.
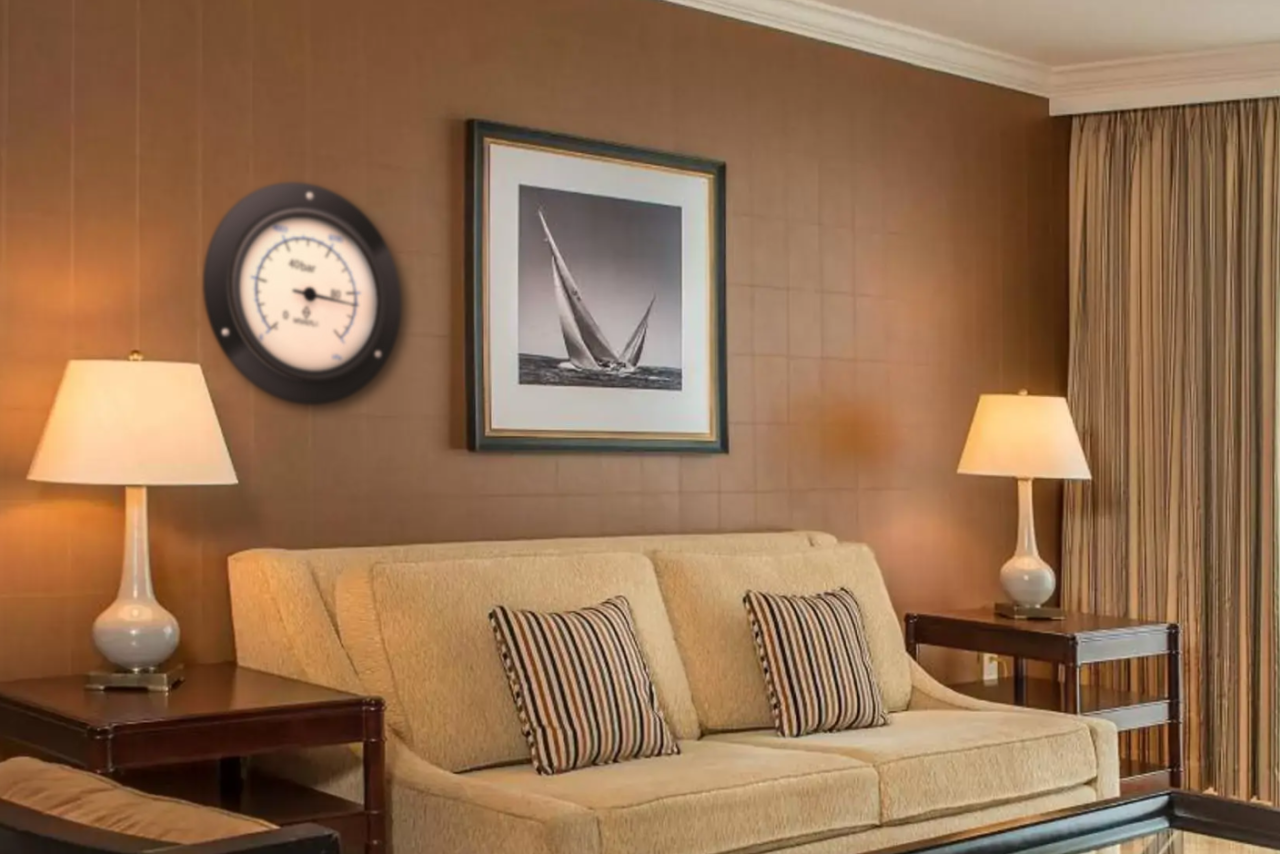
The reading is 85bar
